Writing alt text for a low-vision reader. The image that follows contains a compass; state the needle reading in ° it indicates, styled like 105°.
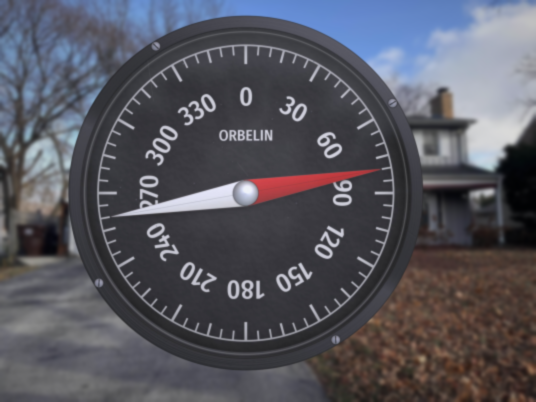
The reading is 80°
